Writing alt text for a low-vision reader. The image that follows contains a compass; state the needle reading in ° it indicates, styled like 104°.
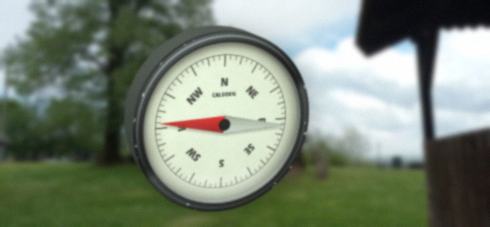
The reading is 275°
